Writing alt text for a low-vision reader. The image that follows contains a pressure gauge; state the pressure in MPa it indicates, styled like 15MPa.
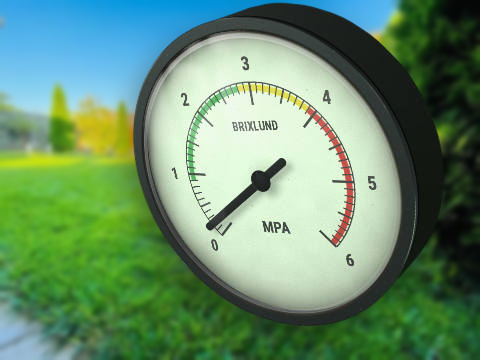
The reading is 0.2MPa
